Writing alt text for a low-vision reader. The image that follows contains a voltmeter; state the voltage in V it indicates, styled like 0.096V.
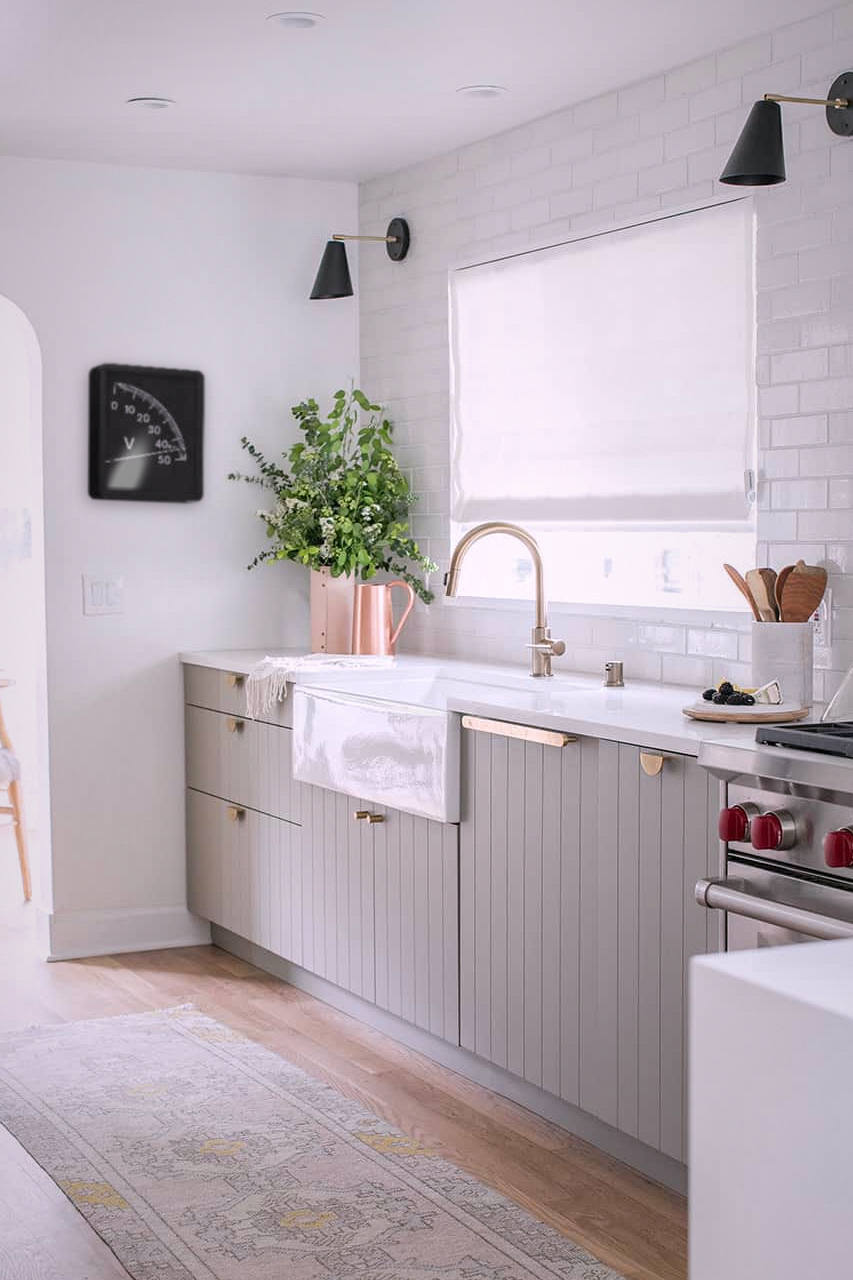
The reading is 45V
